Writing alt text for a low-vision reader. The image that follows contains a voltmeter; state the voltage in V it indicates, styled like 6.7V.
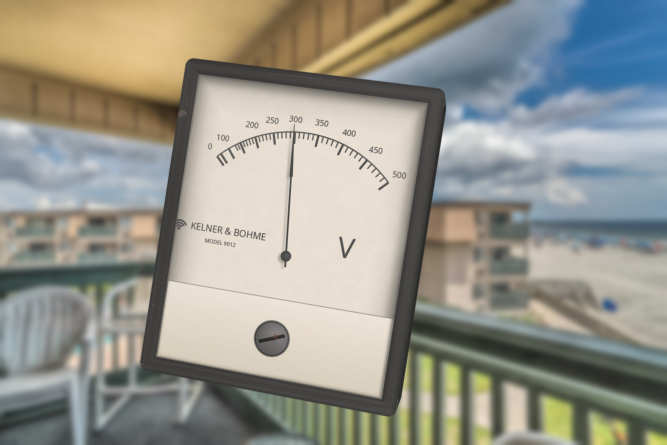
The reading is 300V
